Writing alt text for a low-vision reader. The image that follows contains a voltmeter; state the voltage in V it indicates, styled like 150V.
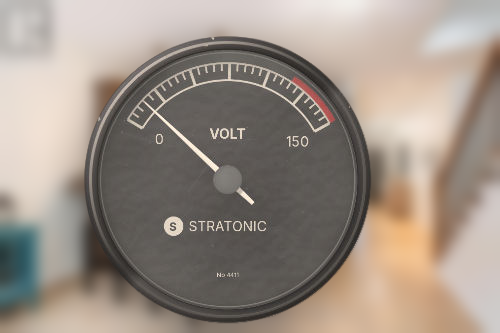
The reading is 15V
